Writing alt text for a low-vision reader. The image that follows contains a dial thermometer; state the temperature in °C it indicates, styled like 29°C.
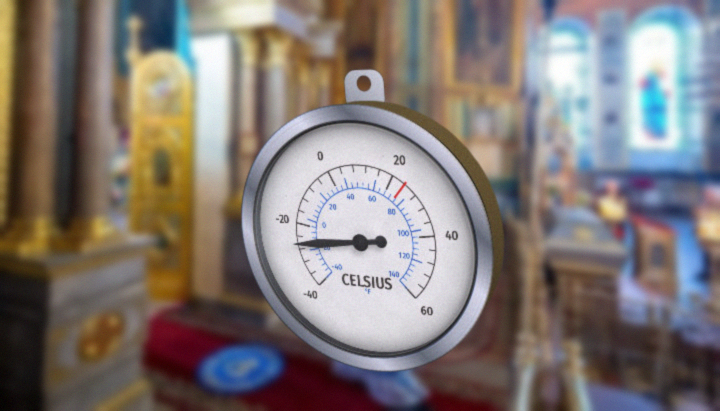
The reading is -26°C
